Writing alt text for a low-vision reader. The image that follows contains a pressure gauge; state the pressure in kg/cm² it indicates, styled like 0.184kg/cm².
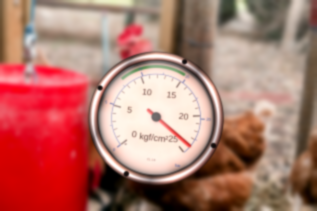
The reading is 24kg/cm²
